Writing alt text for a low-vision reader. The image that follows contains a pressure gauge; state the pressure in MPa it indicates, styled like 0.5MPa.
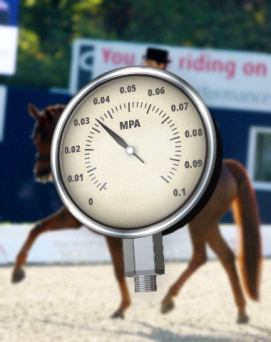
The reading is 0.034MPa
